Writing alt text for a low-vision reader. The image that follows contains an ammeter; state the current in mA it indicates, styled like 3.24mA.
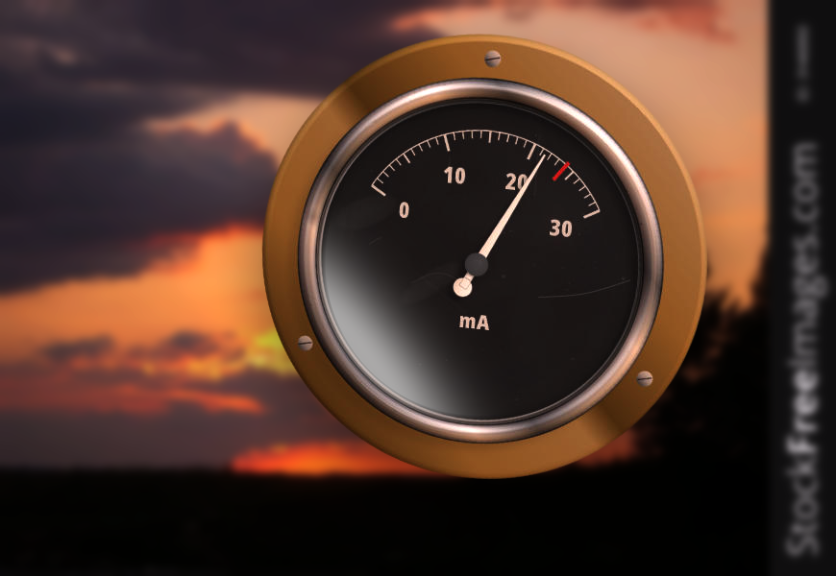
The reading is 21.5mA
